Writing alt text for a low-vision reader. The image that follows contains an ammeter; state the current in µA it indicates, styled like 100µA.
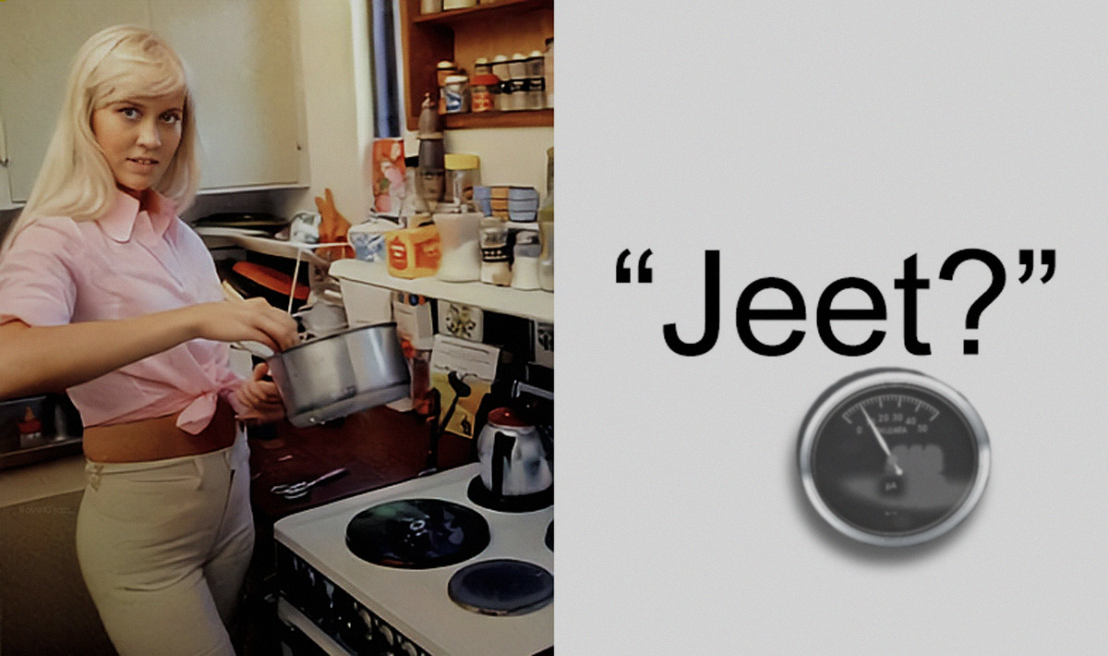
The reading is 10µA
